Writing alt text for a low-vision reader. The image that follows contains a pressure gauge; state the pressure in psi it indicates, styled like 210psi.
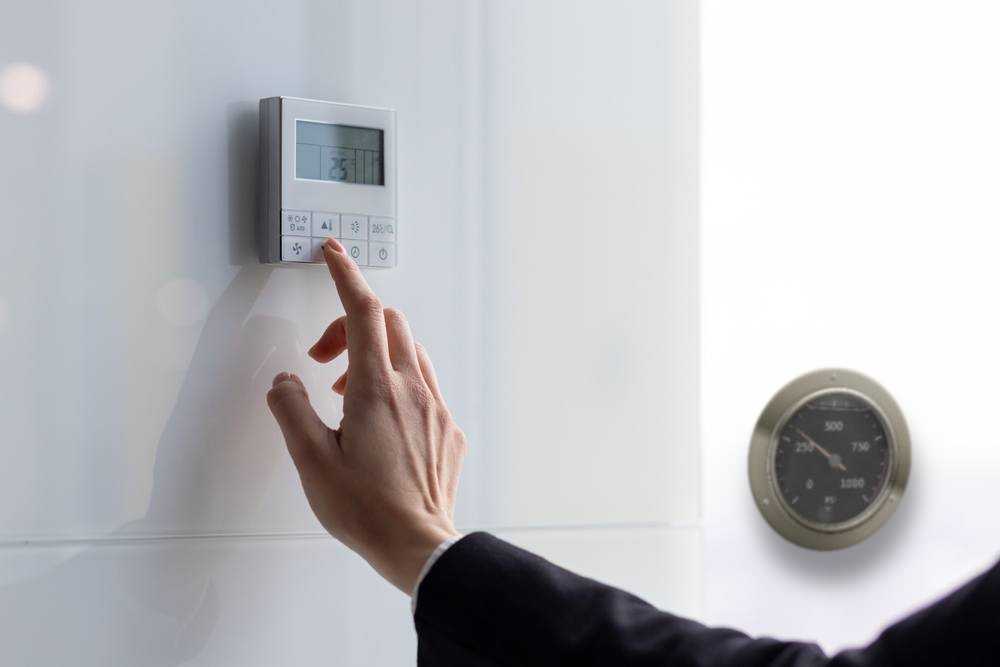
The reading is 300psi
